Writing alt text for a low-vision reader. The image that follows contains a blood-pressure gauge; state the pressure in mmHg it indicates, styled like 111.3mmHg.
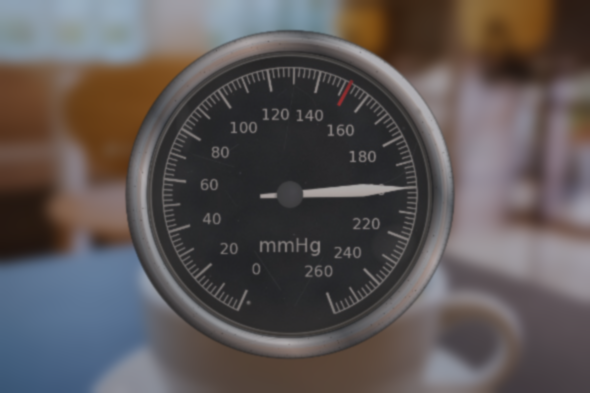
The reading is 200mmHg
